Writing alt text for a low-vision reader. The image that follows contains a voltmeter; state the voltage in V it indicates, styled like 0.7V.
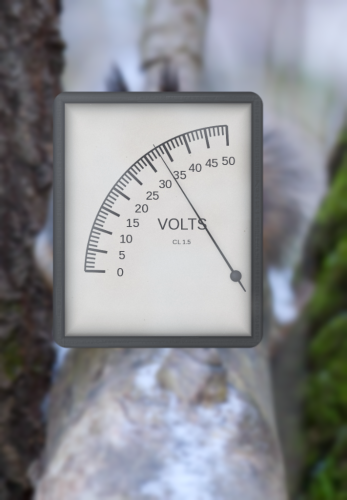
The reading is 33V
